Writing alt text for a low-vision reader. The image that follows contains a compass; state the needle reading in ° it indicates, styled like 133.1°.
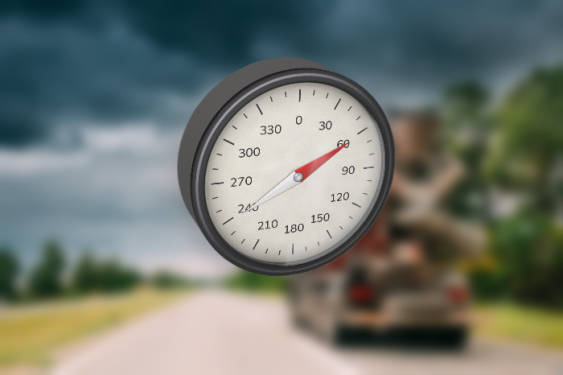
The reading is 60°
